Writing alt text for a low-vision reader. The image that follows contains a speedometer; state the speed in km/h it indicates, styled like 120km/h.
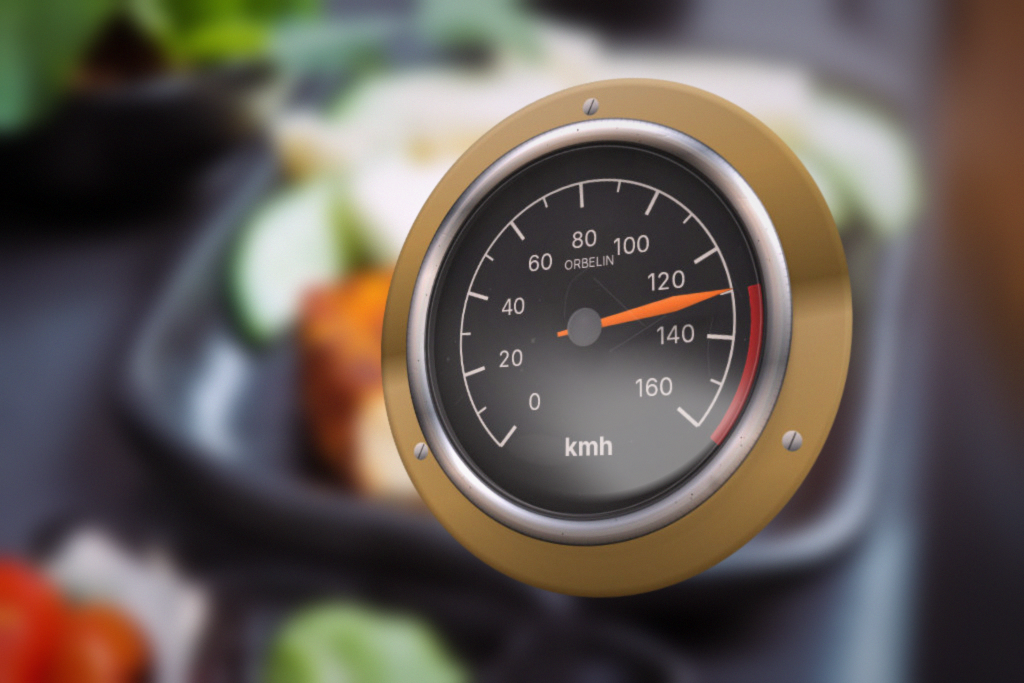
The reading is 130km/h
